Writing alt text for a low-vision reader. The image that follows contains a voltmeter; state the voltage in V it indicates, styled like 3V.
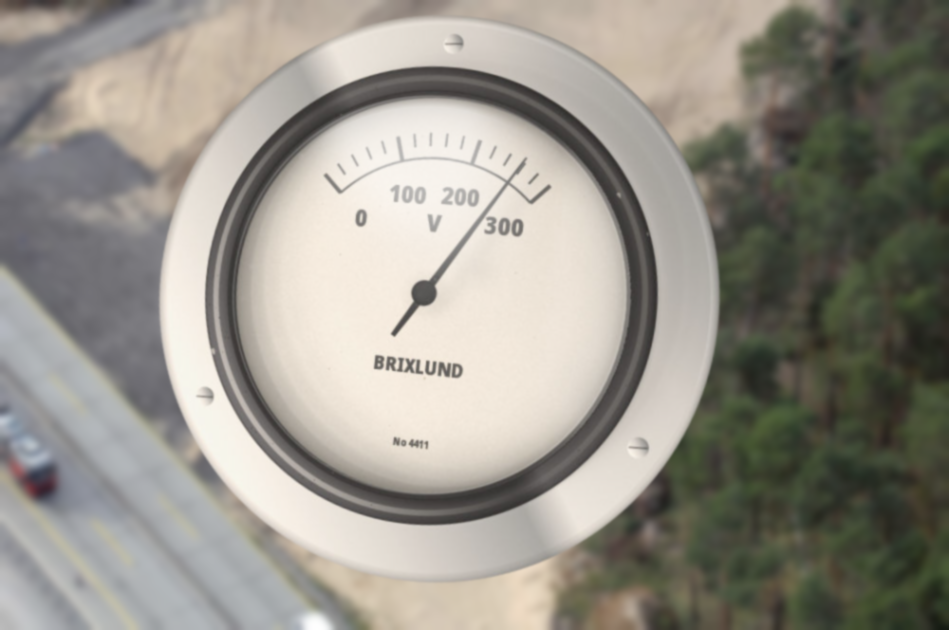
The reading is 260V
